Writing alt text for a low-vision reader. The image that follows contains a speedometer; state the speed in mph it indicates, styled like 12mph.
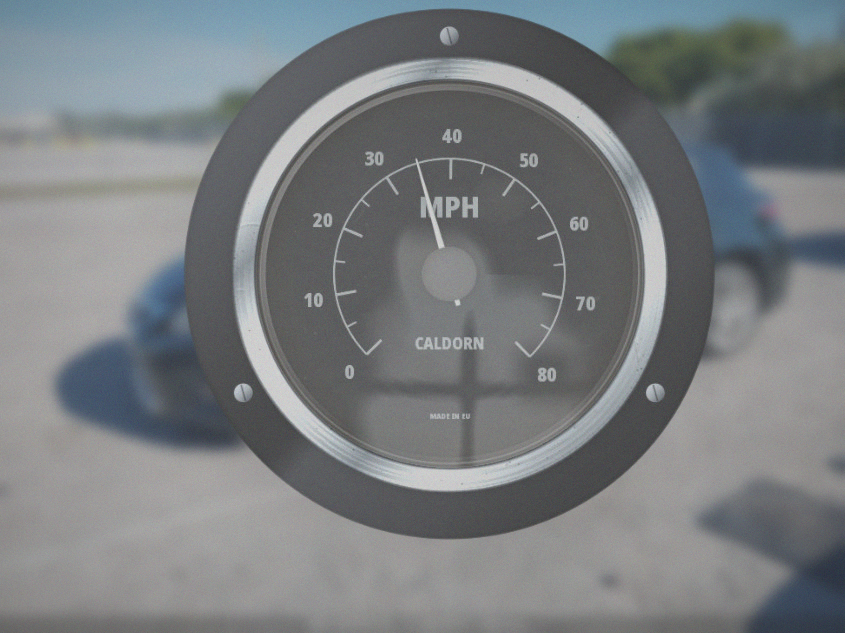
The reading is 35mph
